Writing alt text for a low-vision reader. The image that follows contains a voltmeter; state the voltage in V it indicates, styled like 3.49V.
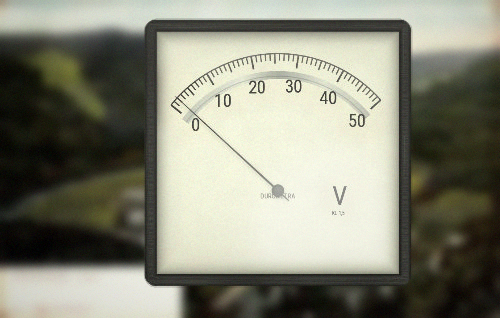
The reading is 2V
